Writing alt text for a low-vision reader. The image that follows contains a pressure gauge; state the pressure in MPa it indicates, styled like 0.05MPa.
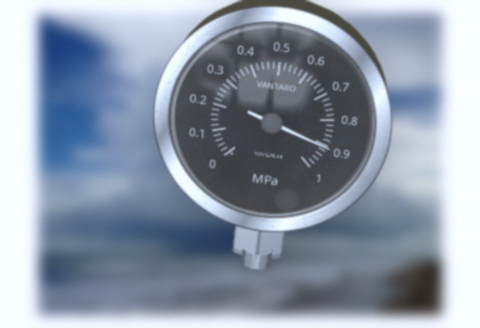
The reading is 0.9MPa
